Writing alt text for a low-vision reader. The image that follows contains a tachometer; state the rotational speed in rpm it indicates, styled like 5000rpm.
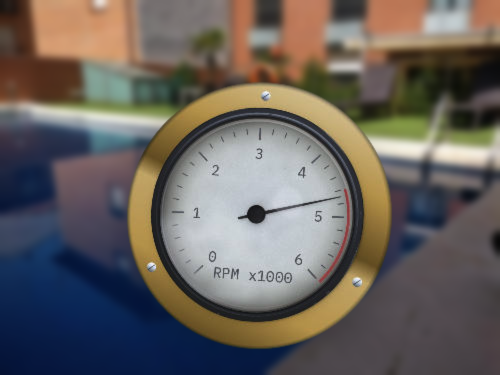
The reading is 4700rpm
